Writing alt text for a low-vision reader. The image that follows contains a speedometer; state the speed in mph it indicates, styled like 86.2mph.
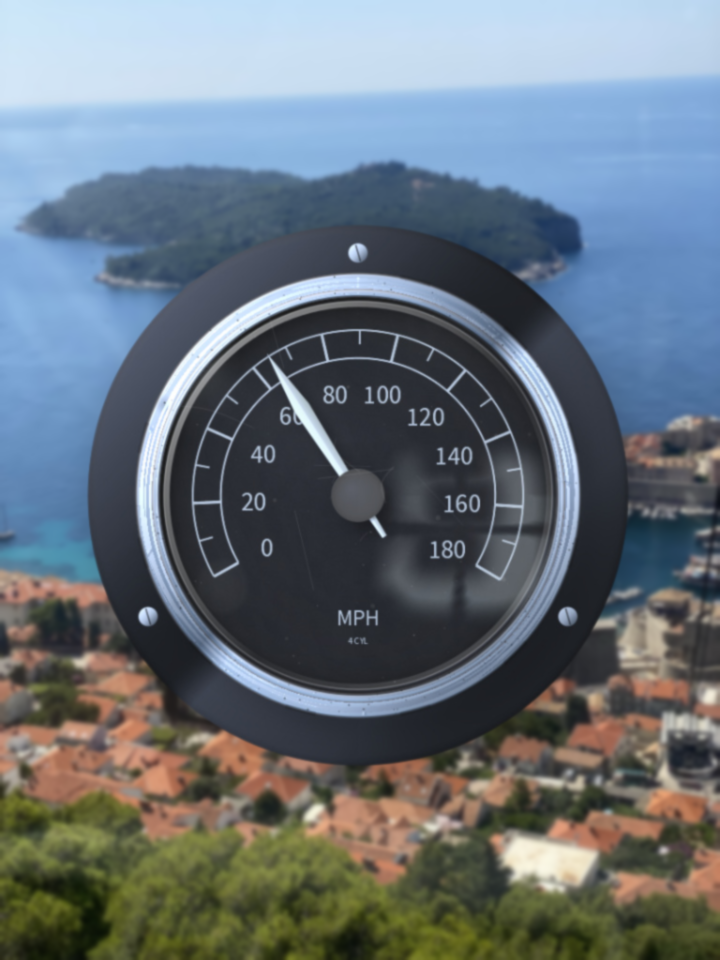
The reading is 65mph
